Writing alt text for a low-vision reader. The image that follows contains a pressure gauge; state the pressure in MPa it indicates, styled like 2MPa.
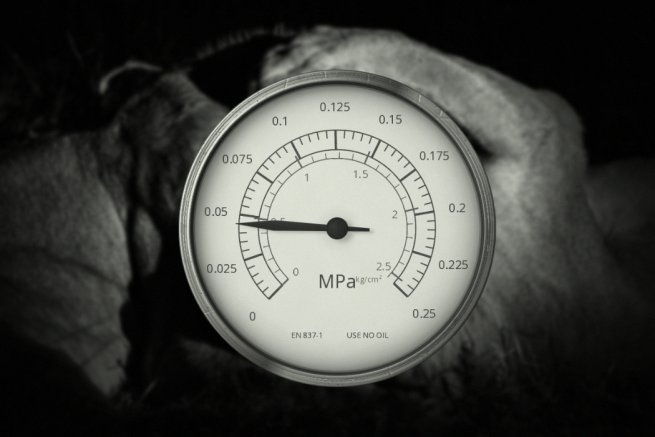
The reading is 0.045MPa
